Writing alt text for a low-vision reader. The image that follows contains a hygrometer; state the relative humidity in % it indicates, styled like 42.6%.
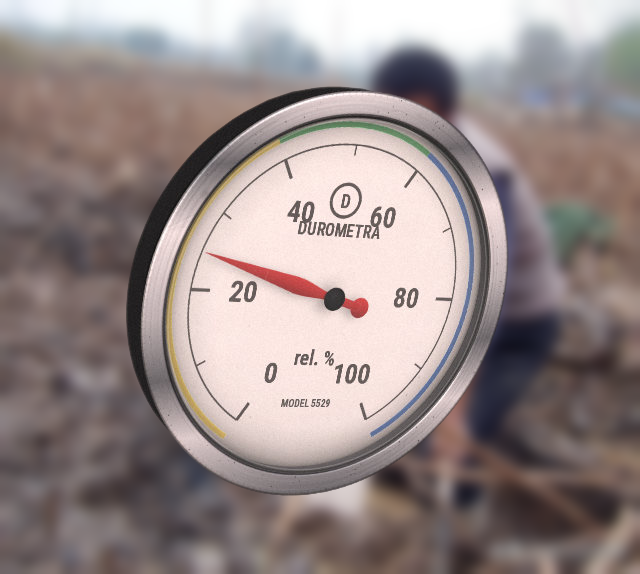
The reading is 25%
